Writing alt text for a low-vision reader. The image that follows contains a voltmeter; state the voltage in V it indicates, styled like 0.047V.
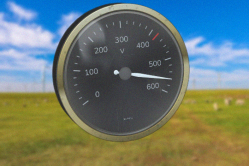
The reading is 560V
